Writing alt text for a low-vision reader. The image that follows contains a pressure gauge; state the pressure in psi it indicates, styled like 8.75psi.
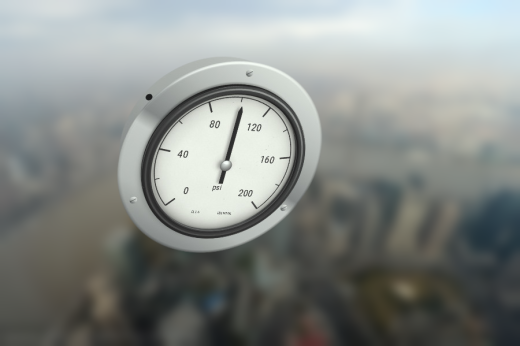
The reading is 100psi
